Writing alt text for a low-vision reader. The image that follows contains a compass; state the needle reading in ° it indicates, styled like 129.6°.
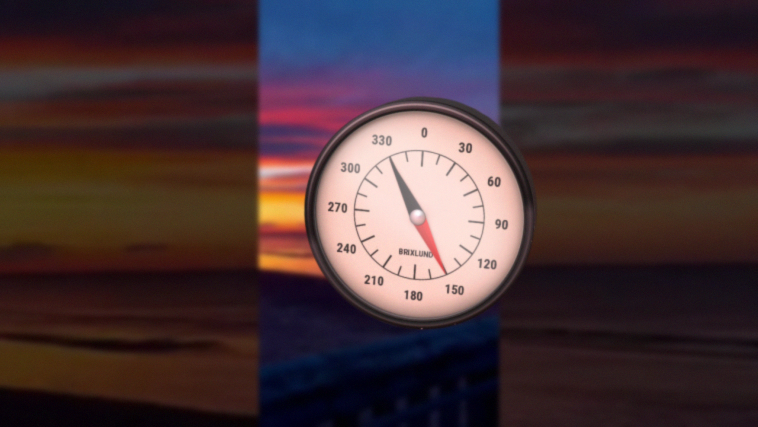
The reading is 150°
